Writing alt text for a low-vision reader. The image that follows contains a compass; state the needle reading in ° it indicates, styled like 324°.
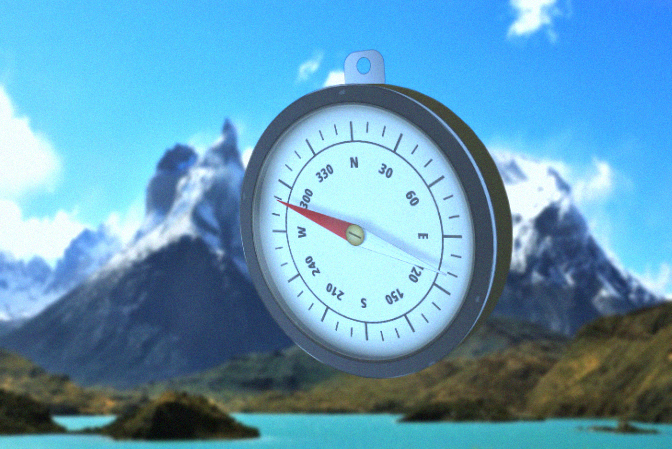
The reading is 290°
